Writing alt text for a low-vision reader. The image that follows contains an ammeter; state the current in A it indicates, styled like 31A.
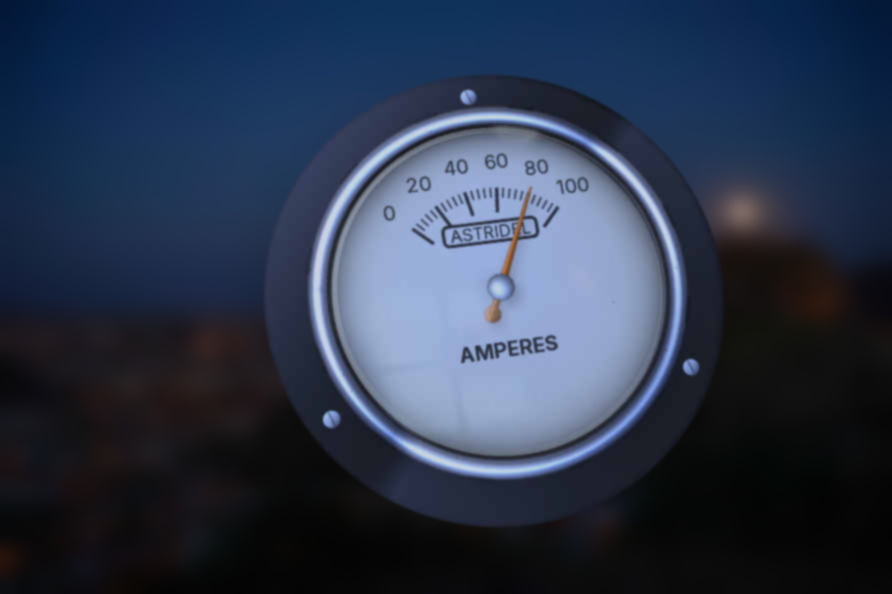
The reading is 80A
